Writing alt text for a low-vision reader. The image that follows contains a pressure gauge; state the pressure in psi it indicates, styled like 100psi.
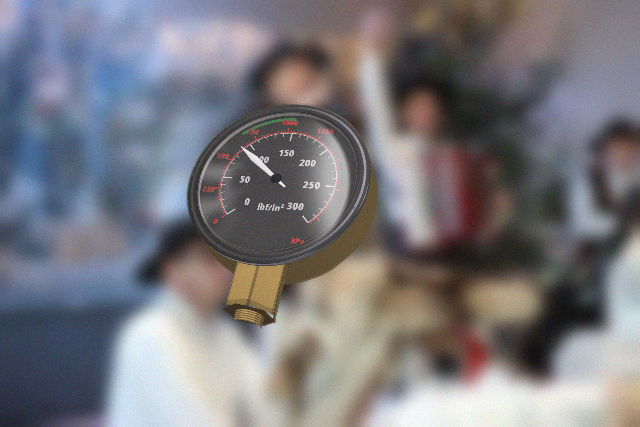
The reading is 90psi
